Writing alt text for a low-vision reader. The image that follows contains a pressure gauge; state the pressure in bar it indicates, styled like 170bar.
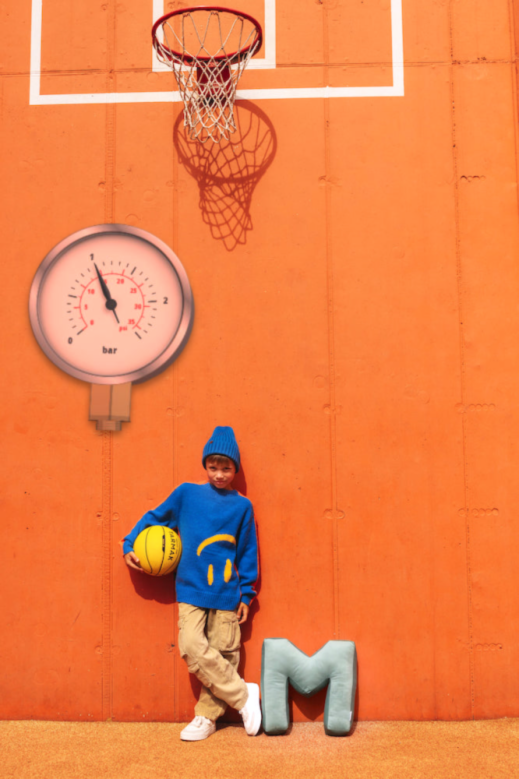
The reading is 1bar
